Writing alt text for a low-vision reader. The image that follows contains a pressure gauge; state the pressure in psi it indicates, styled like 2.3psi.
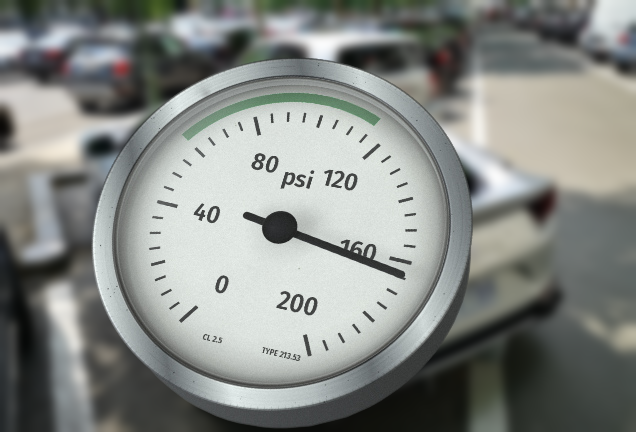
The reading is 165psi
